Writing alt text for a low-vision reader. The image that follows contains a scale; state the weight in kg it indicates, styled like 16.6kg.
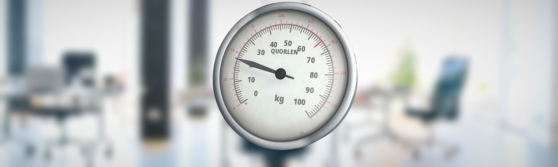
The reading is 20kg
